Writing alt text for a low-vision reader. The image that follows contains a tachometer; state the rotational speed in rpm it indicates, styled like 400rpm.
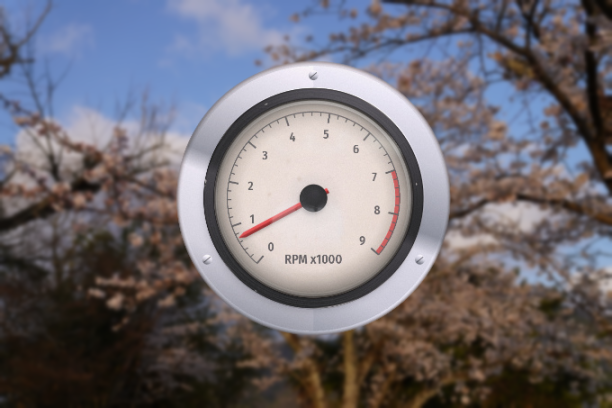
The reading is 700rpm
